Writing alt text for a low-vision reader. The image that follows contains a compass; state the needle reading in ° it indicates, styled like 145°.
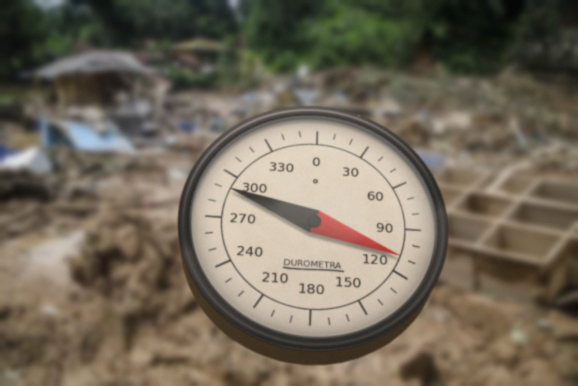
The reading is 110°
